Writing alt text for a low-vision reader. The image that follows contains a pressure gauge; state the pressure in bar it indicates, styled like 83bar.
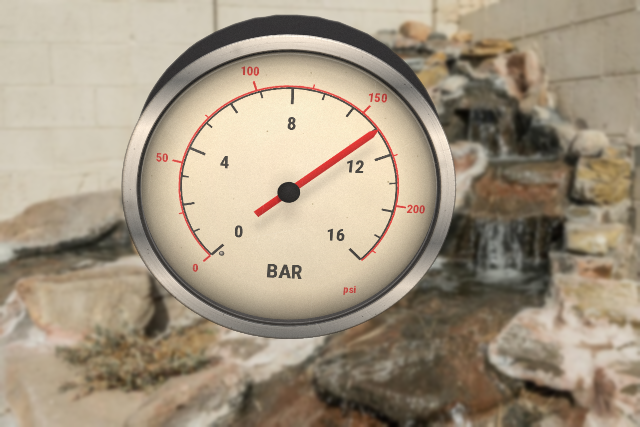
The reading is 11bar
